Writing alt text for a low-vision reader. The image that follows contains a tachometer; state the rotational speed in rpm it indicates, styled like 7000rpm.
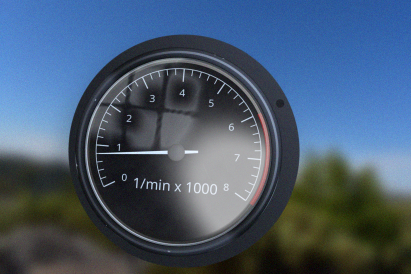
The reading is 800rpm
